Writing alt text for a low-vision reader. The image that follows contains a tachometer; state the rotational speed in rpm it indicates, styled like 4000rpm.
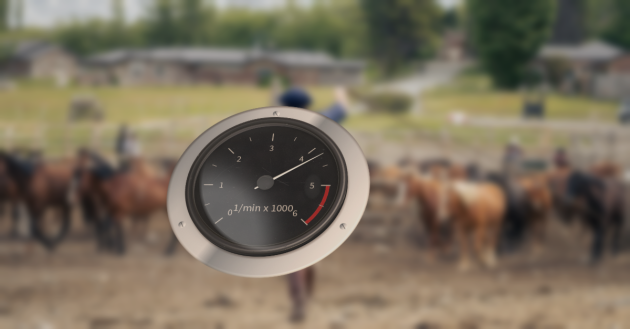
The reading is 4250rpm
